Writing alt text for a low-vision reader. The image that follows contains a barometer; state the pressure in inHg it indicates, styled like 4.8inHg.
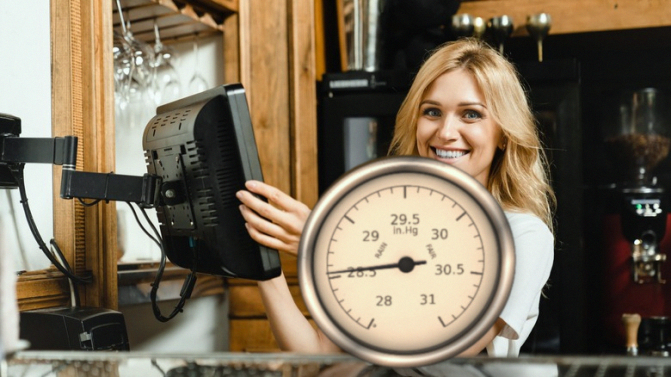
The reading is 28.55inHg
